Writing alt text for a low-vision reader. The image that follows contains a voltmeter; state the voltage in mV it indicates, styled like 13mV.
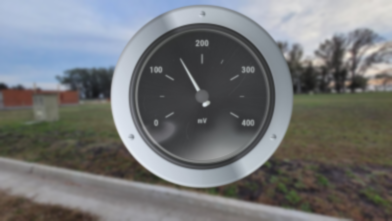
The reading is 150mV
